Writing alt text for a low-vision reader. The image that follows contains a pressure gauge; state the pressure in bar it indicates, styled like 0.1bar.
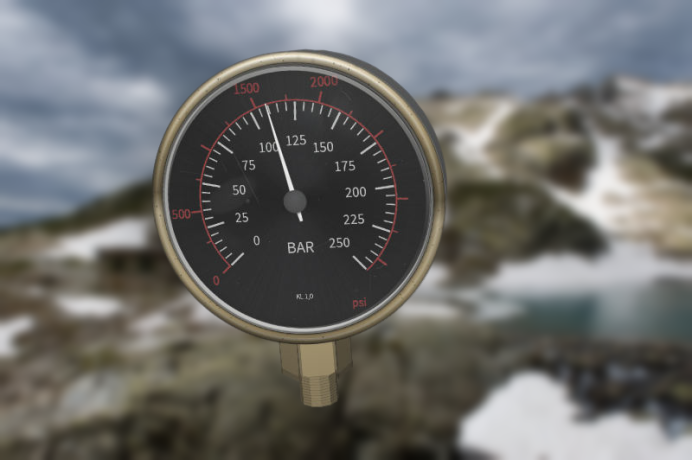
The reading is 110bar
